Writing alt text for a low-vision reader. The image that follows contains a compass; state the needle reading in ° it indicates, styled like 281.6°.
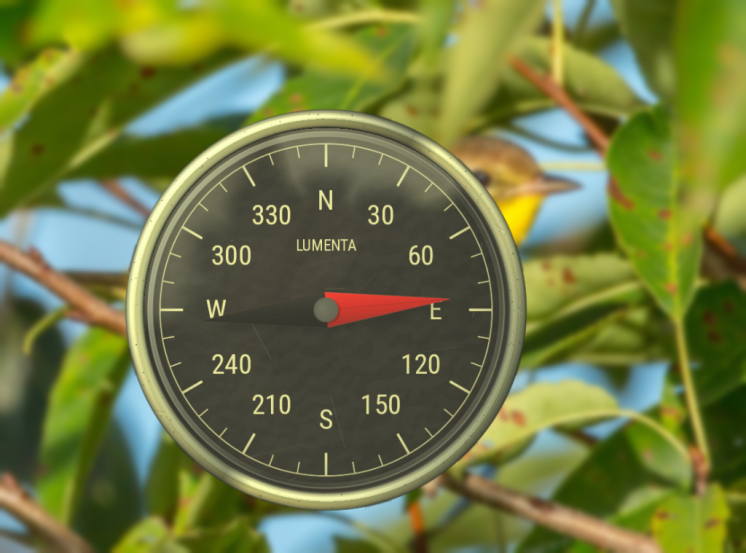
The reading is 85°
